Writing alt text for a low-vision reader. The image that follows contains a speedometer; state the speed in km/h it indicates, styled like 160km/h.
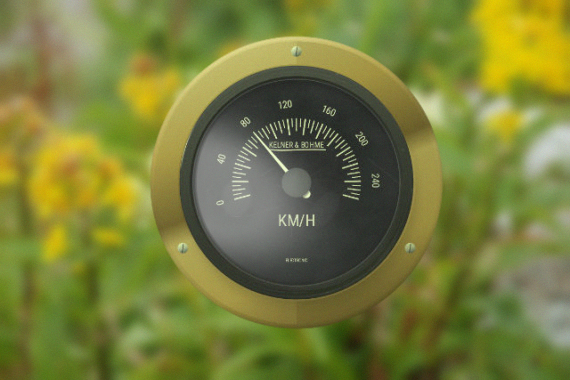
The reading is 80km/h
